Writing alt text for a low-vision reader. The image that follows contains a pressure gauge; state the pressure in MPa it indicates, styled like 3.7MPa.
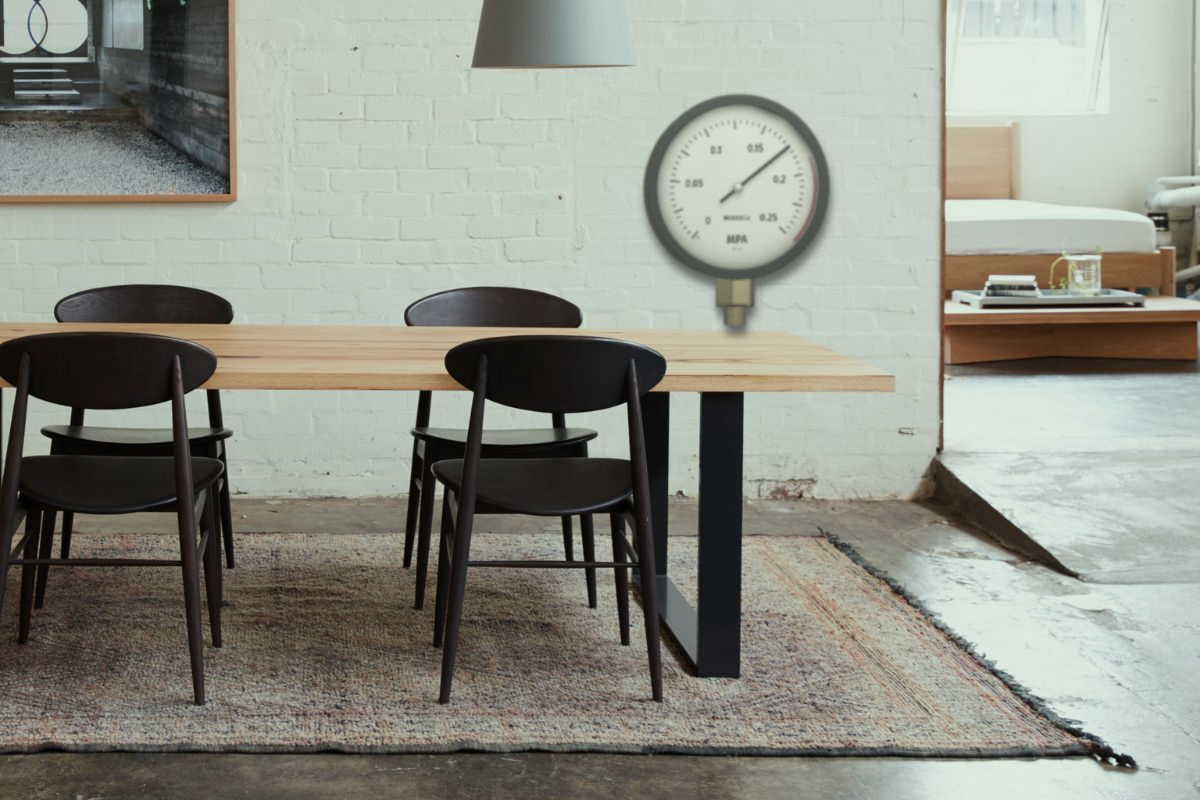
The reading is 0.175MPa
